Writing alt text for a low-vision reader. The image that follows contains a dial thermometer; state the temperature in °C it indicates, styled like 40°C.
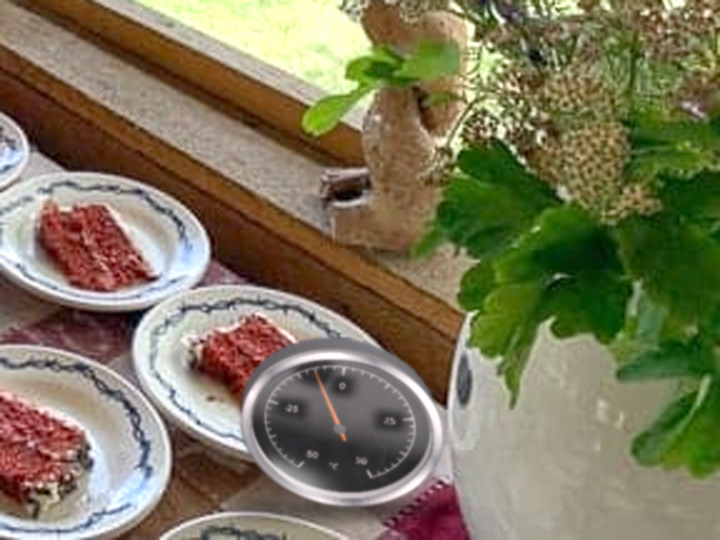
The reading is -7.5°C
